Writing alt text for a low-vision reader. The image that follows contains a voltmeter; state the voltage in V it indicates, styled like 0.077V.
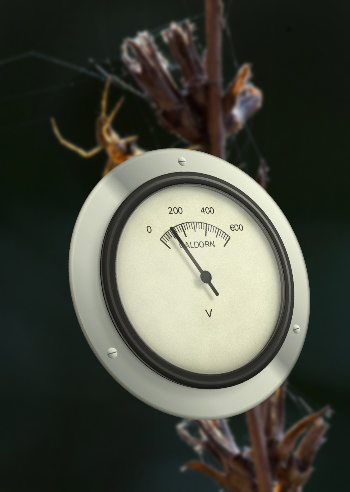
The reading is 100V
